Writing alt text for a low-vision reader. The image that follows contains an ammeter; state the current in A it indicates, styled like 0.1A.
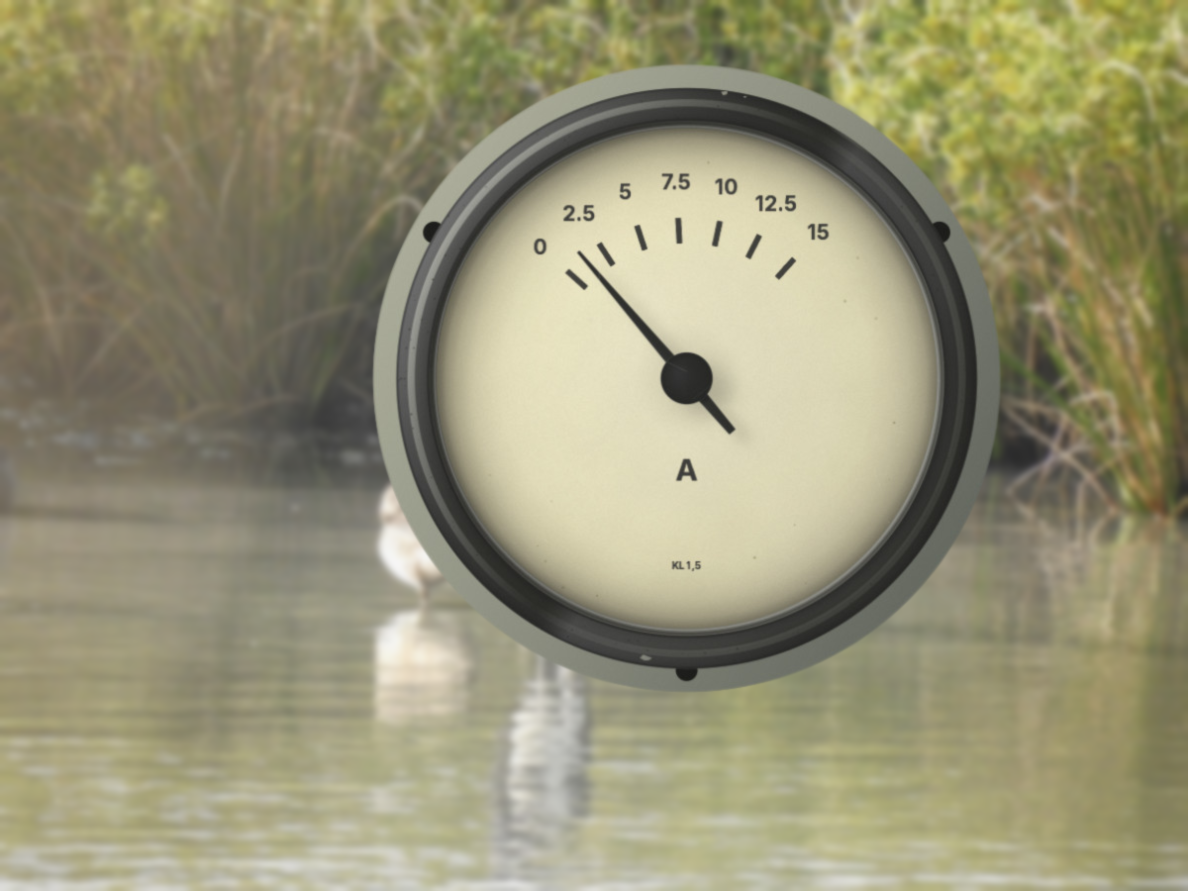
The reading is 1.25A
